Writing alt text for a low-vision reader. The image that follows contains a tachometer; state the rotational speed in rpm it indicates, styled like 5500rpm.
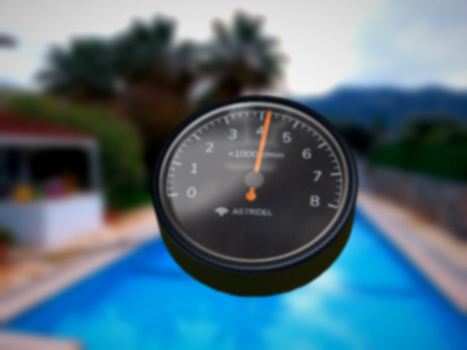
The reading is 4200rpm
